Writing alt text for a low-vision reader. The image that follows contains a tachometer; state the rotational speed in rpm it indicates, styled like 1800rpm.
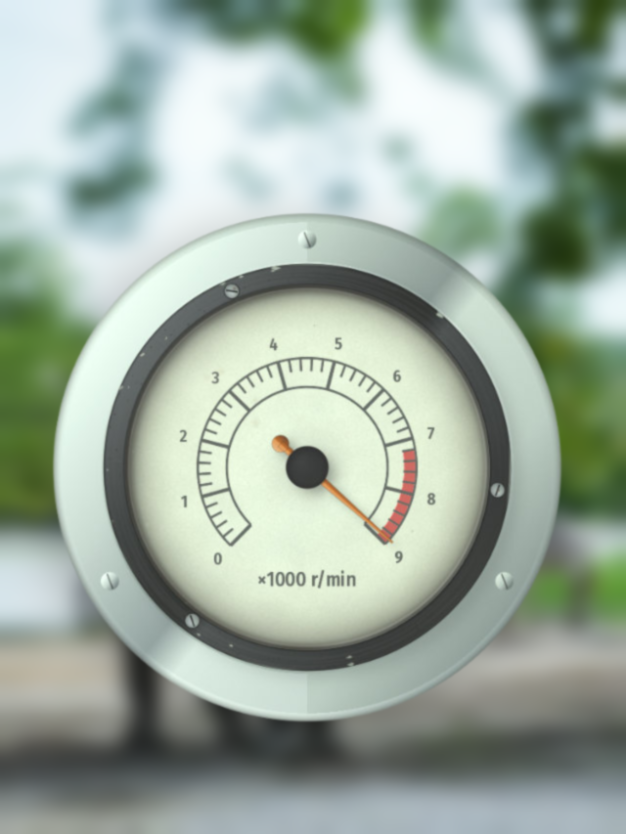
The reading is 8900rpm
